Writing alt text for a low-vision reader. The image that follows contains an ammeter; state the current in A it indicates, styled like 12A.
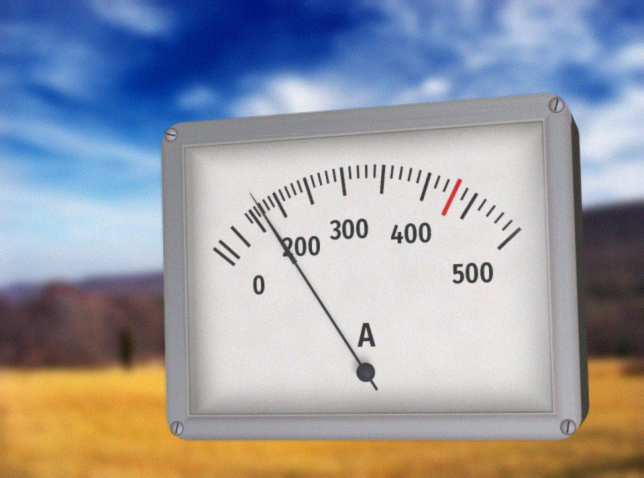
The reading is 170A
